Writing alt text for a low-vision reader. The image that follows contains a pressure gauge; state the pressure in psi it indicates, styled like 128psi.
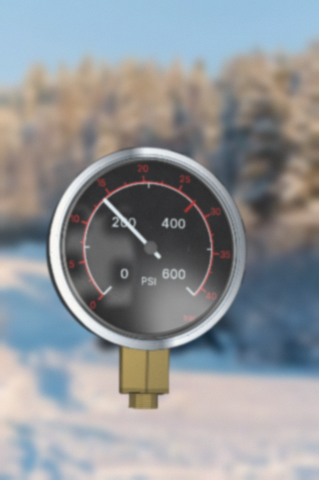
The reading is 200psi
